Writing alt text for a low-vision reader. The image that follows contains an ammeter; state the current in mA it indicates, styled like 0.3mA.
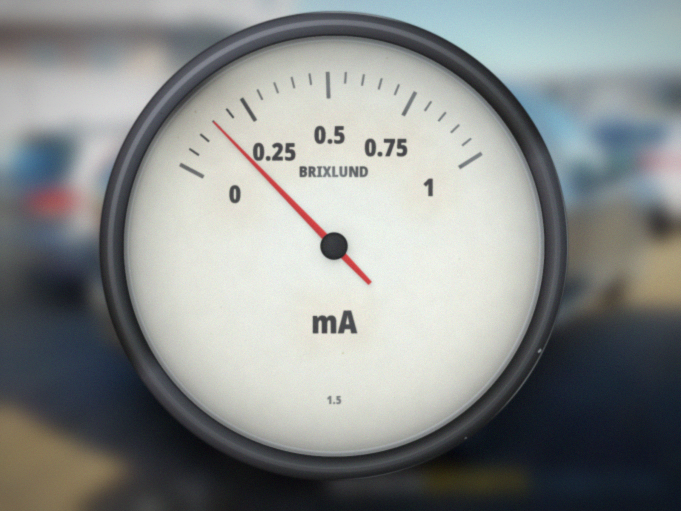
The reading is 0.15mA
